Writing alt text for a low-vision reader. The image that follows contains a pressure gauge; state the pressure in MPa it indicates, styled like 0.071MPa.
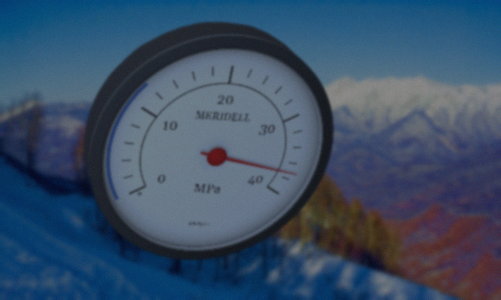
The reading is 37MPa
